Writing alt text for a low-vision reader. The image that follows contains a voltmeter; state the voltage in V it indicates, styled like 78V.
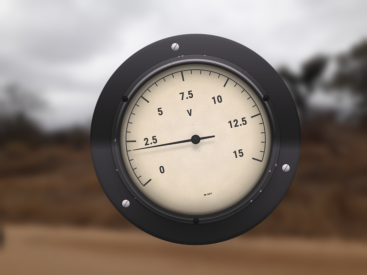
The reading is 2V
